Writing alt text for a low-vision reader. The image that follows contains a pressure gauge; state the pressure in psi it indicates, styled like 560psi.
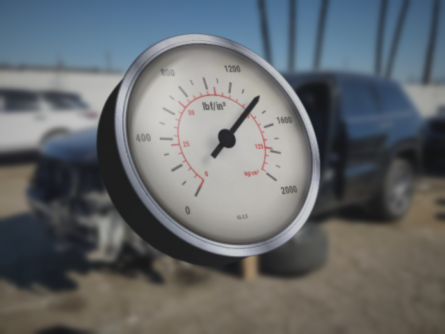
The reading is 1400psi
